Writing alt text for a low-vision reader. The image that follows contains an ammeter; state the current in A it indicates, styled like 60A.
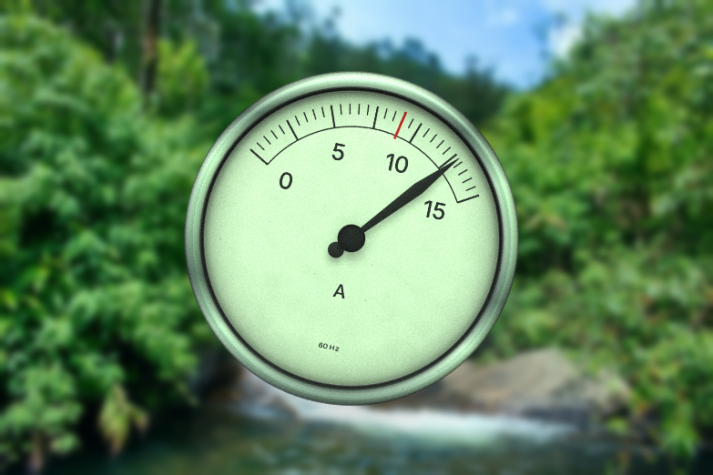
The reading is 12.75A
